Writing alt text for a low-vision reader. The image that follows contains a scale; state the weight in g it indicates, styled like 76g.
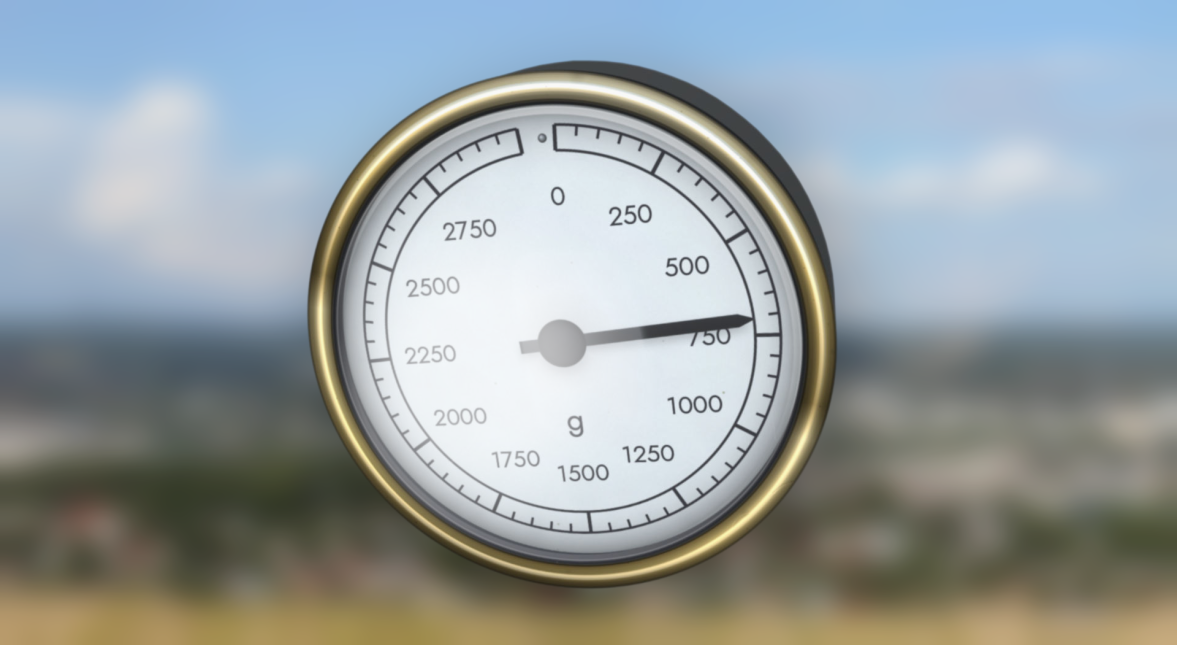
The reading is 700g
